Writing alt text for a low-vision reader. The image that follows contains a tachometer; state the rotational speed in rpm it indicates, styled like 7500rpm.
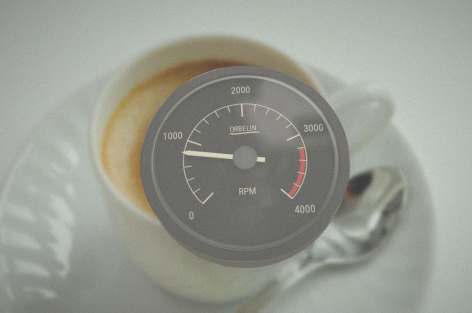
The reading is 800rpm
